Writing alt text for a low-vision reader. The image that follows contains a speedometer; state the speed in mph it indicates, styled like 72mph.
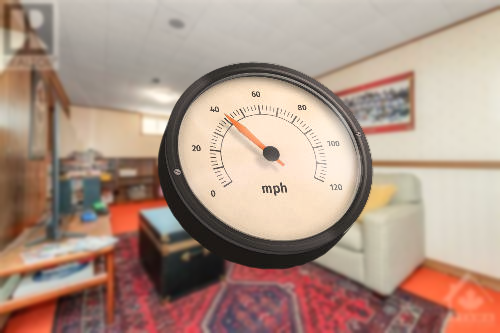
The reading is 40mph
